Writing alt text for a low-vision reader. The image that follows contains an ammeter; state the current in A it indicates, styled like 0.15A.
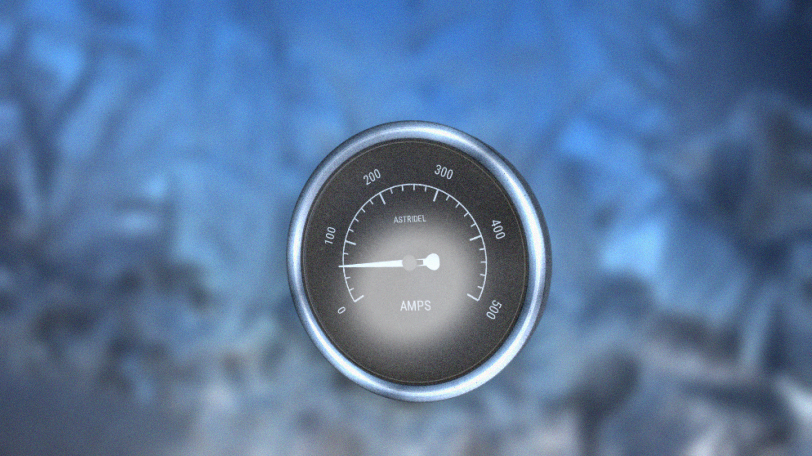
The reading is 60A
